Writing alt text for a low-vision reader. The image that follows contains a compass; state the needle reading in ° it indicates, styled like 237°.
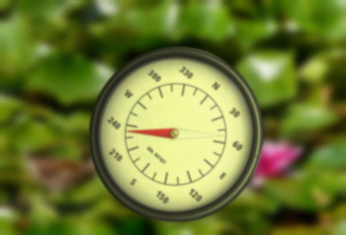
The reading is 232.5°
